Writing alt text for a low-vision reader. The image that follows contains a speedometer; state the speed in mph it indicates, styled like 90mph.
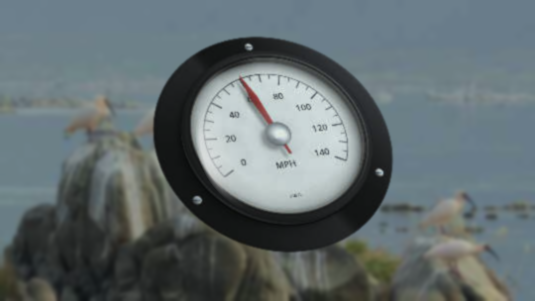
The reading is 60mph
